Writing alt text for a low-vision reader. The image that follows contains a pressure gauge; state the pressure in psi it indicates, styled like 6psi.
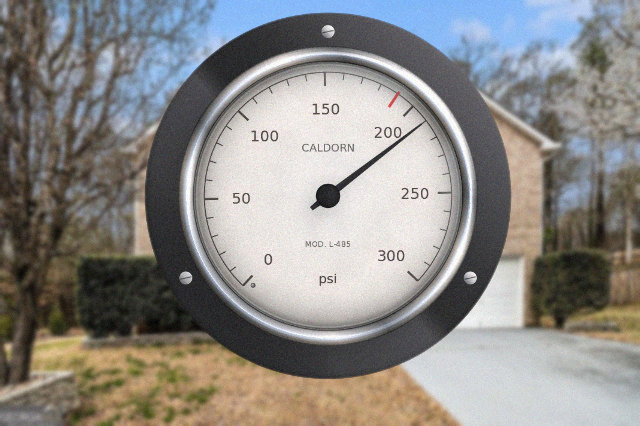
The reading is 210psi
